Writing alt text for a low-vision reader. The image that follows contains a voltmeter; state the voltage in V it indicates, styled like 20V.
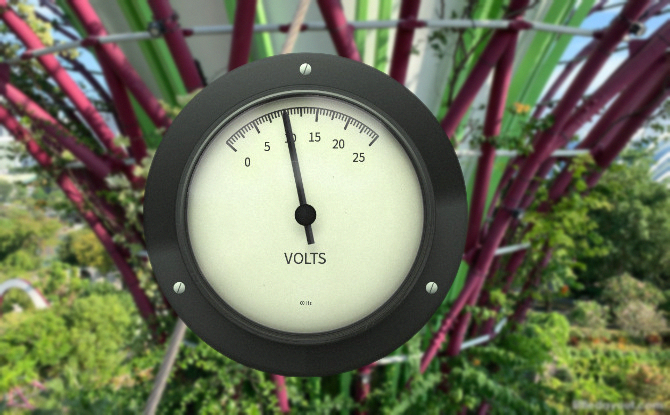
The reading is 10V
